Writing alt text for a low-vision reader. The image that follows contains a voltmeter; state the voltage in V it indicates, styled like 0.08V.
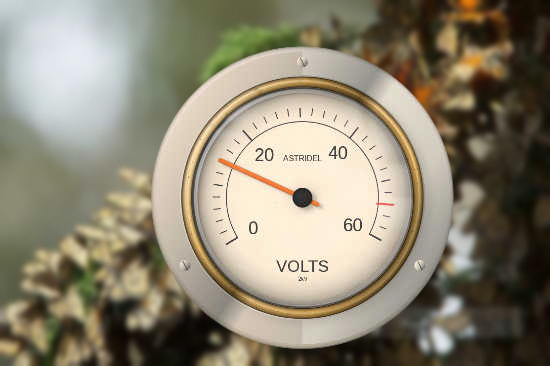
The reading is 14V
